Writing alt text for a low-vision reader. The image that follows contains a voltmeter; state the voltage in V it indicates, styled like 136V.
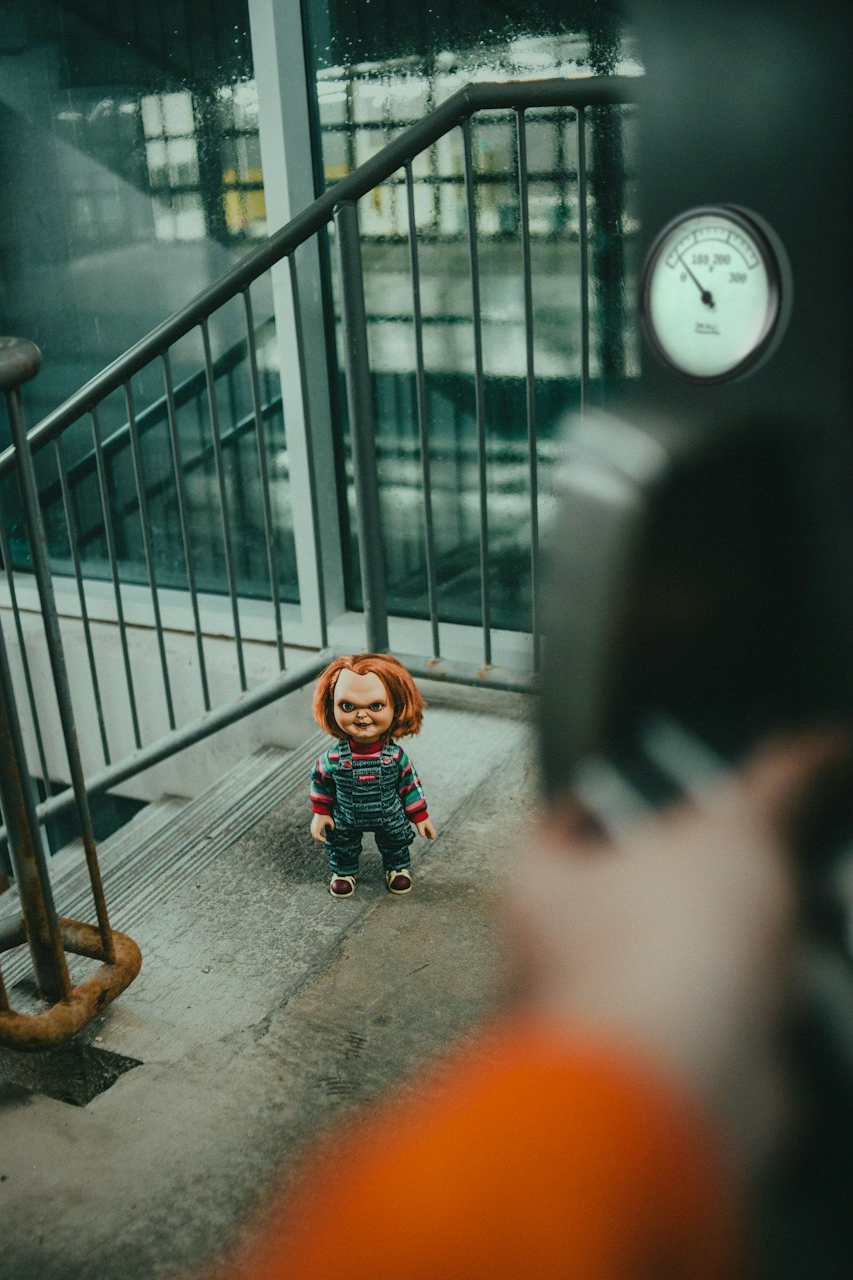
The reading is 40V
